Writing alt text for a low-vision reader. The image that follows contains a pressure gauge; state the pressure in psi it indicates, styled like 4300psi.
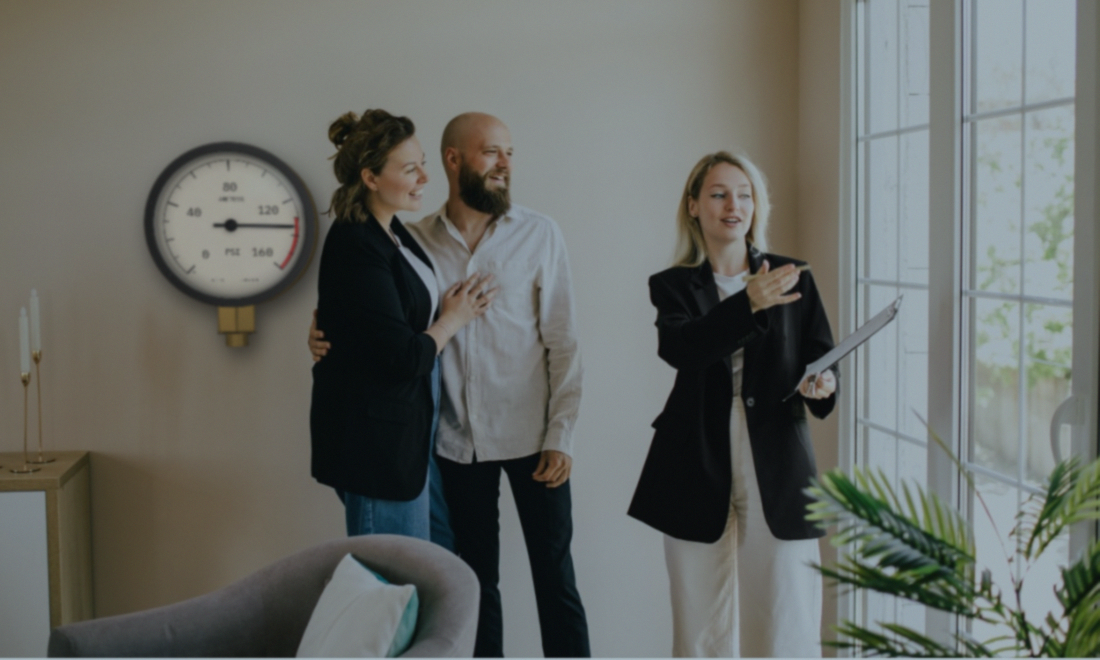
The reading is 135psi
